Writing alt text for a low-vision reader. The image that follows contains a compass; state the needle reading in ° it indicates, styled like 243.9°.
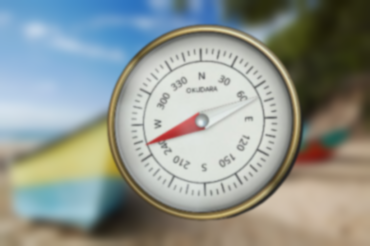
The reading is 250°
